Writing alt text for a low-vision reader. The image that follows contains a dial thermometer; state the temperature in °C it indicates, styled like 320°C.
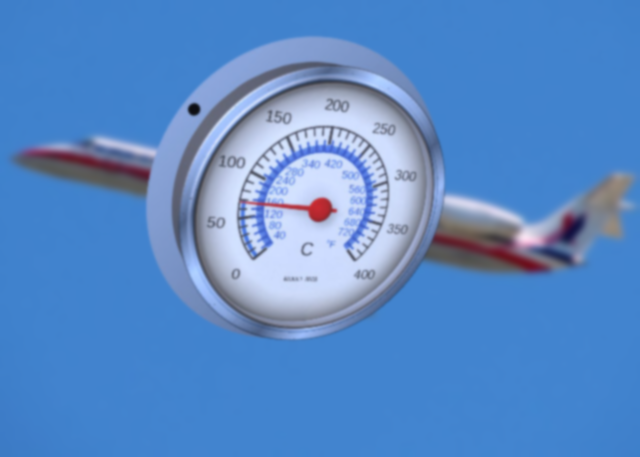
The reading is 70°C
